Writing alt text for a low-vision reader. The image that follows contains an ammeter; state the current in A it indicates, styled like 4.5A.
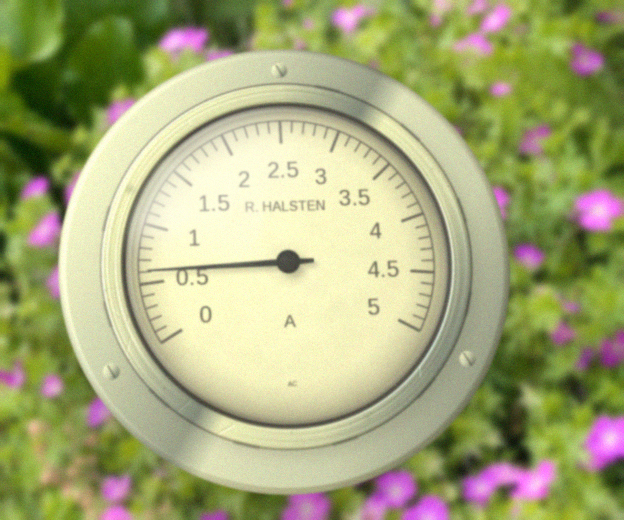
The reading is 0.6A
